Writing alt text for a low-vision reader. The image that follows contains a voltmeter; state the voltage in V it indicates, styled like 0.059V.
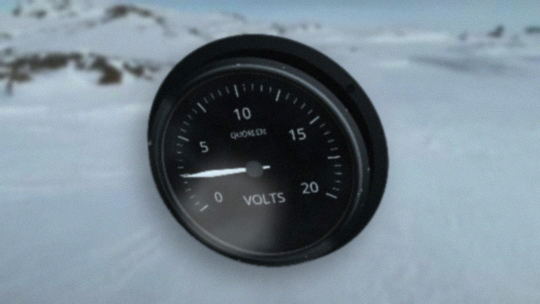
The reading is 2.5V
